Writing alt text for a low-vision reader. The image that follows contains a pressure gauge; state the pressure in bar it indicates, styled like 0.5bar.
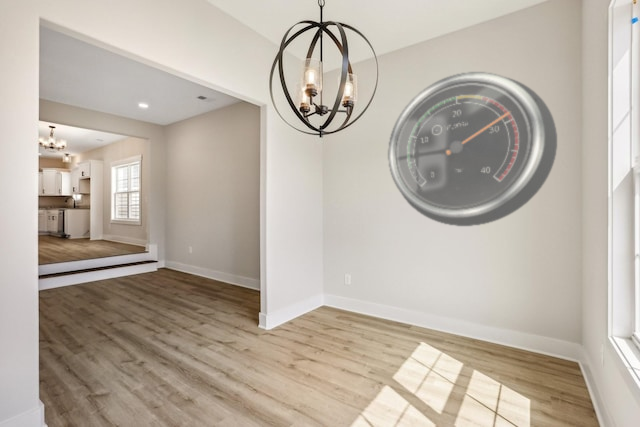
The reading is 29bar
